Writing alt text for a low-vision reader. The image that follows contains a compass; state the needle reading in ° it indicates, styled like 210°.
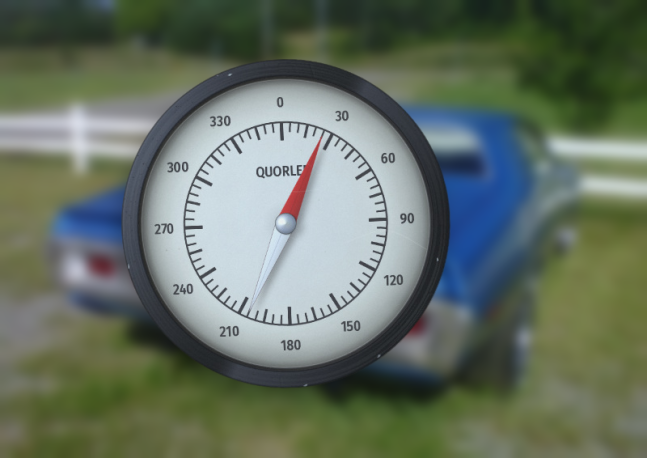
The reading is 25°
